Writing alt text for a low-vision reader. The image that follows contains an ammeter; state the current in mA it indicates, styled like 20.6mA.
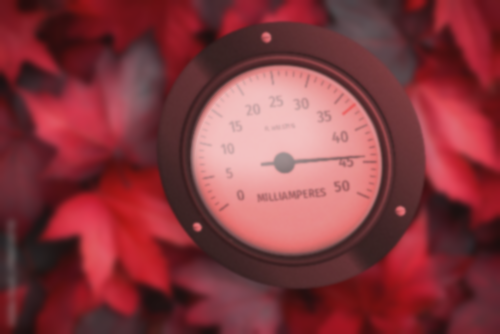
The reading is 44mA
